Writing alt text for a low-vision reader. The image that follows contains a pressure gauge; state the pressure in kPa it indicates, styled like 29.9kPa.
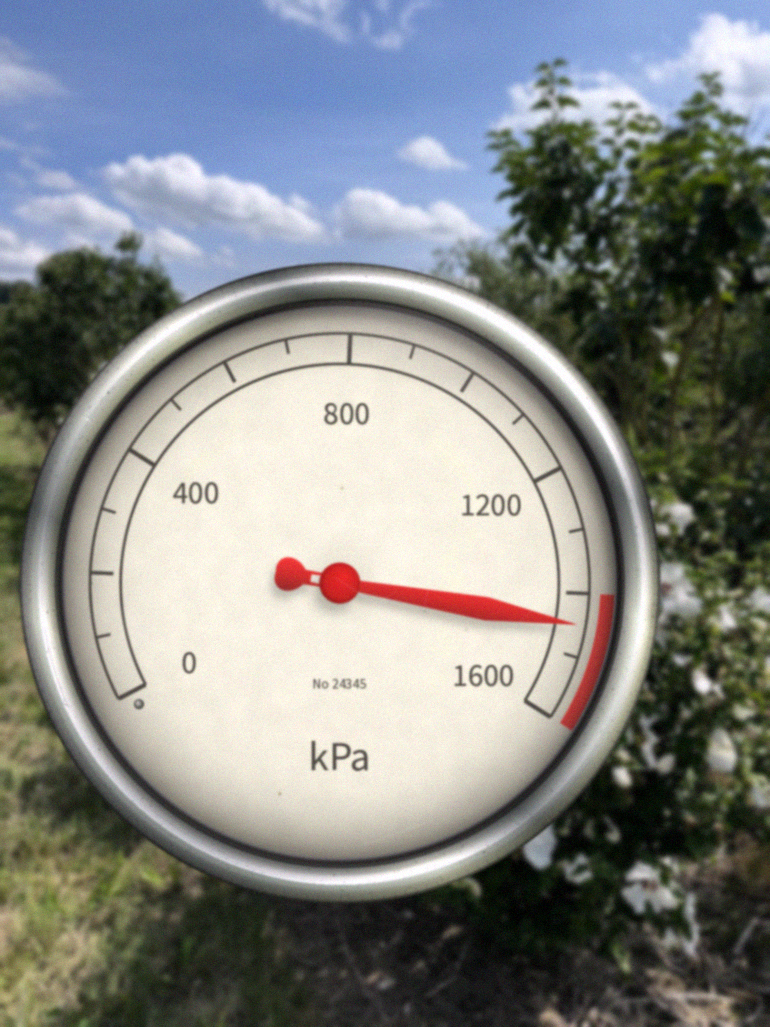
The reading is 1450kPa
